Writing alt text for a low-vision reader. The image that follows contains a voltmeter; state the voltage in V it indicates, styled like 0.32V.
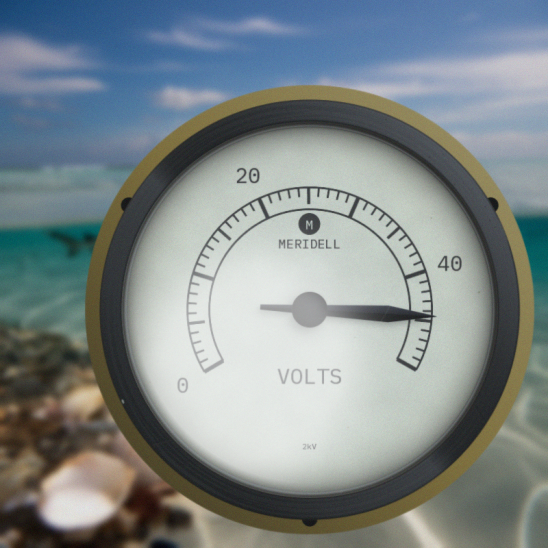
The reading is 44.5V
